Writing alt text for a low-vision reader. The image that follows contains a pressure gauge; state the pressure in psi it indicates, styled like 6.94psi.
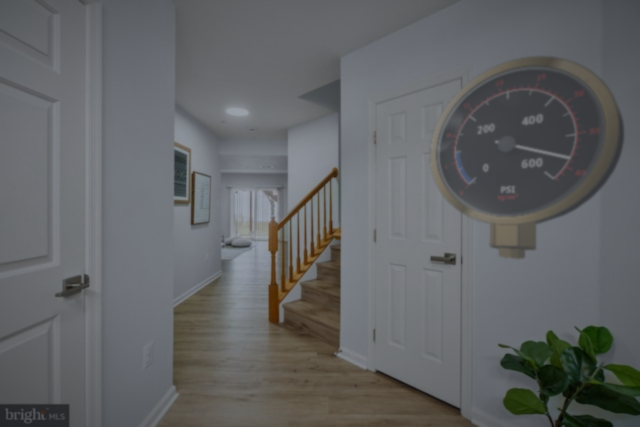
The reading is 550psi
